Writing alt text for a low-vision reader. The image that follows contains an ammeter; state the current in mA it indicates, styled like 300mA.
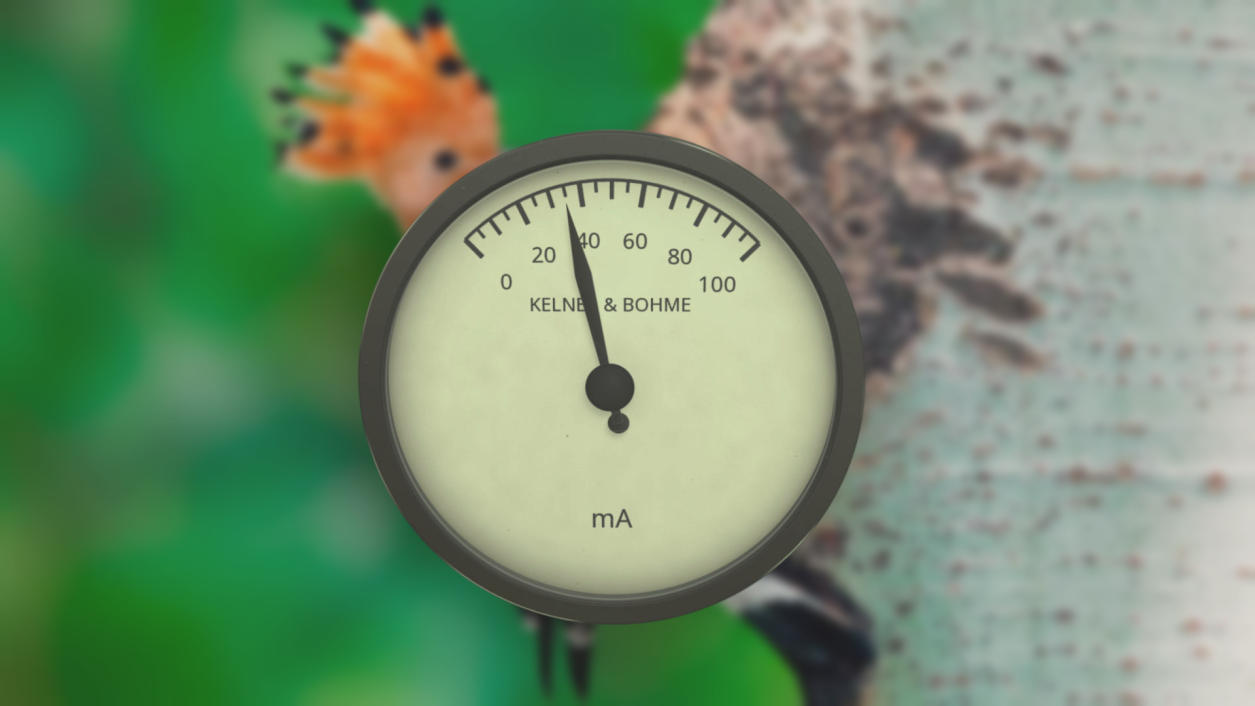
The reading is 35mA
